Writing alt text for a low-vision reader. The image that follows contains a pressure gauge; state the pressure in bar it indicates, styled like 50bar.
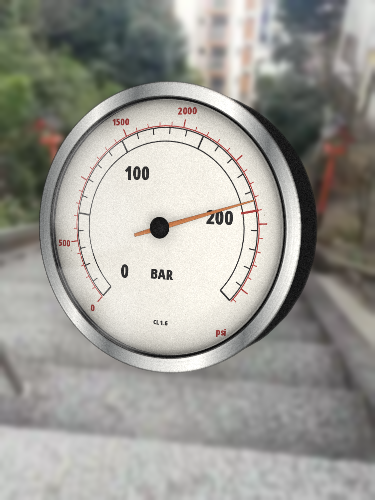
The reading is 195bar
